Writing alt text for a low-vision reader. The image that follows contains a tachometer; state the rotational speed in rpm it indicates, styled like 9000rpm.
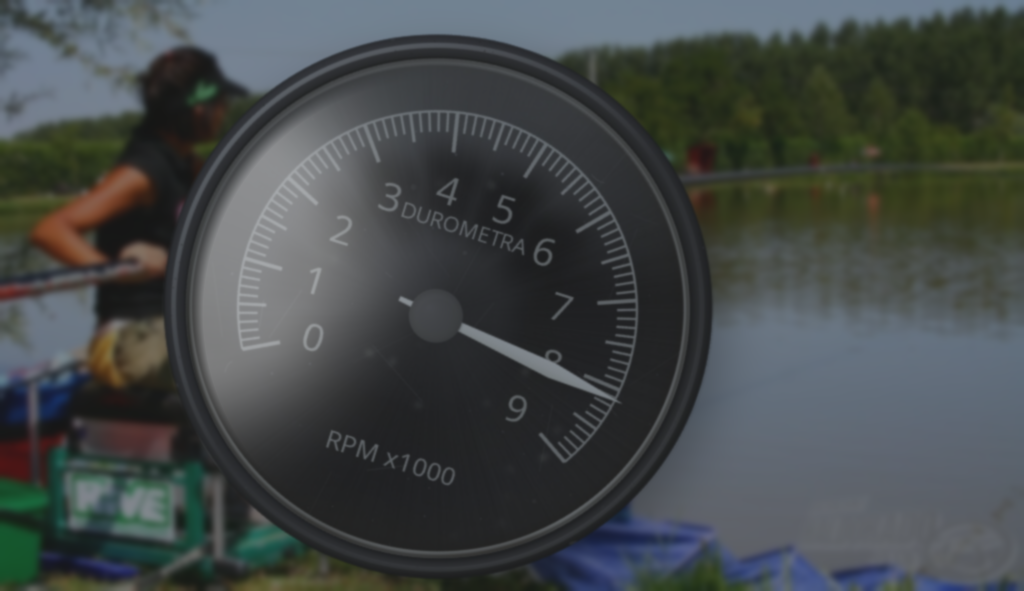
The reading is 8100rpm
